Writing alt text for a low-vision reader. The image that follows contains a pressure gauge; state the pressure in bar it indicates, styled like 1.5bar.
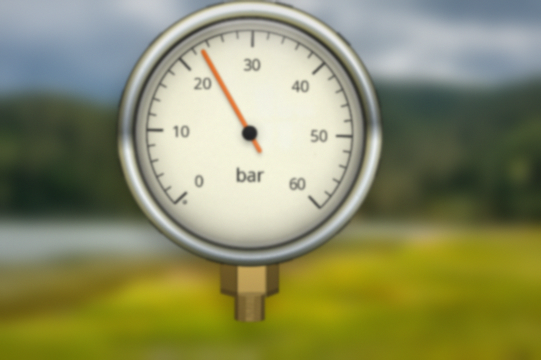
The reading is 23bar
